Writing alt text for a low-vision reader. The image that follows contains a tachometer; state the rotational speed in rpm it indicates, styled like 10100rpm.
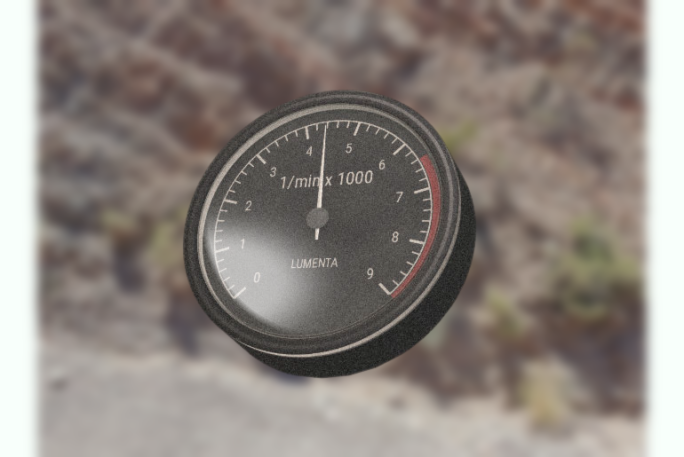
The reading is 4400rpm
